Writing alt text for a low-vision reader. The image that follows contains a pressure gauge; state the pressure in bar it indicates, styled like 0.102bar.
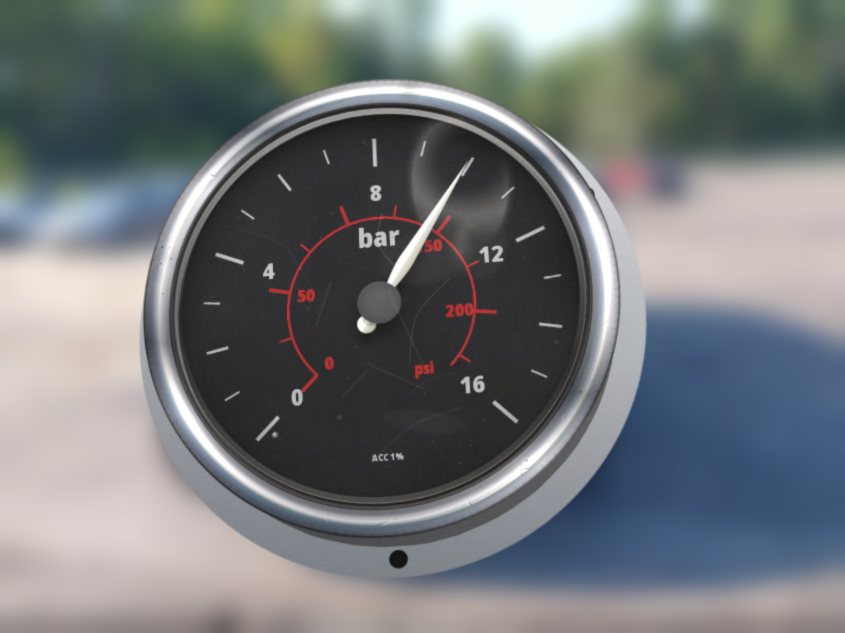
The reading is 10bar
